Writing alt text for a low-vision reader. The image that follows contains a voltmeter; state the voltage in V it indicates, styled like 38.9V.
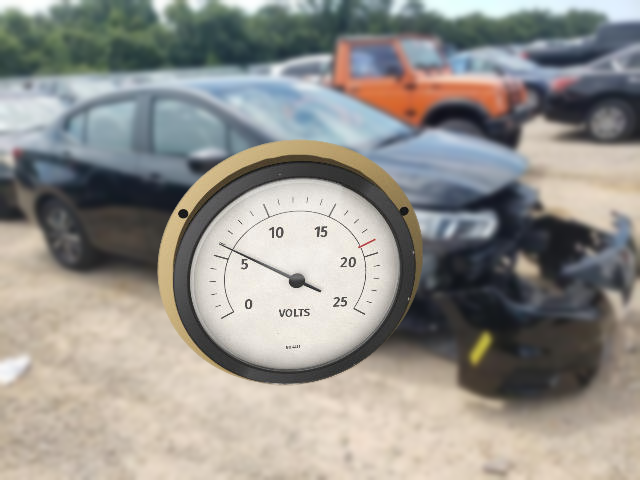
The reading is 6V
